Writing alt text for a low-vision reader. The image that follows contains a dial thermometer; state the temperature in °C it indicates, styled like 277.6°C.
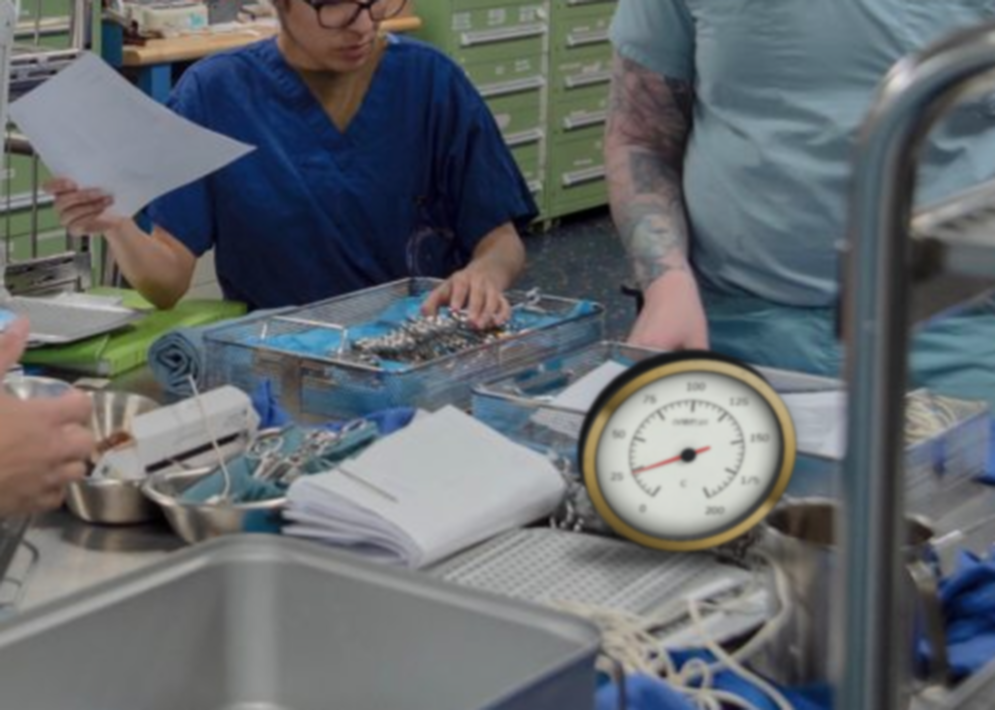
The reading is 25°C
